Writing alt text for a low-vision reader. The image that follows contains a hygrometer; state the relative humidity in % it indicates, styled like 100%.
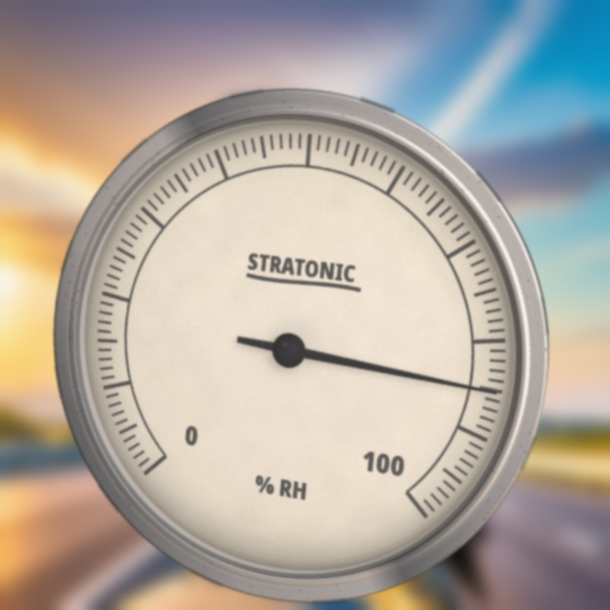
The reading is 85%
